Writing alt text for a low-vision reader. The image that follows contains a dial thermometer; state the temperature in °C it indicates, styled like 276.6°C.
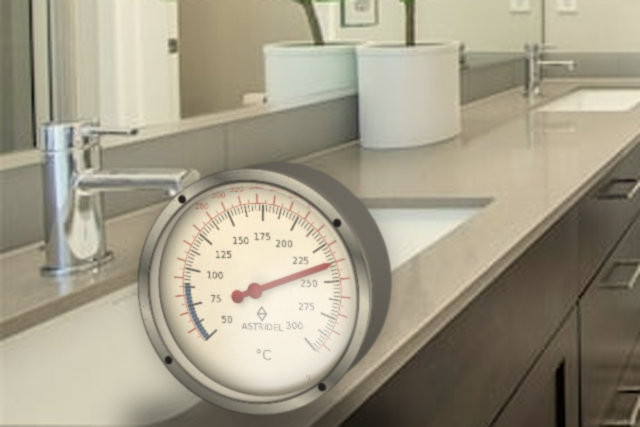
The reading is 237.5°C
